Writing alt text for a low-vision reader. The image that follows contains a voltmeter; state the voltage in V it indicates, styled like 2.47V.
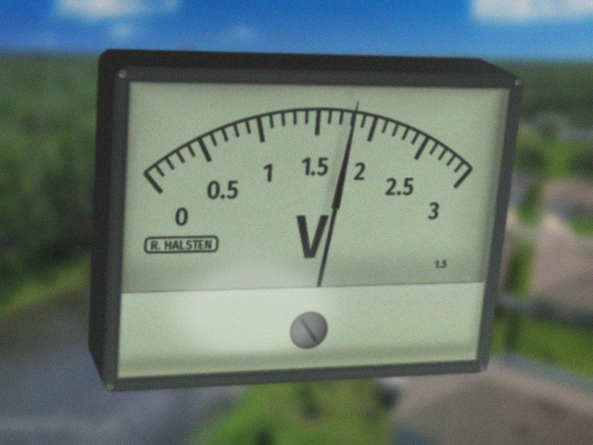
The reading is 1.8V
